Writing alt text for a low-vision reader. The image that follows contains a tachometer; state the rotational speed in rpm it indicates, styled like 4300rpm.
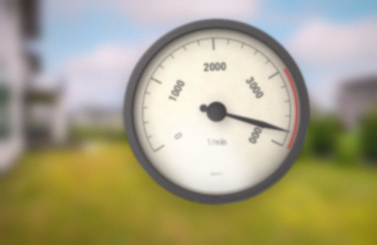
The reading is 3800rpm
